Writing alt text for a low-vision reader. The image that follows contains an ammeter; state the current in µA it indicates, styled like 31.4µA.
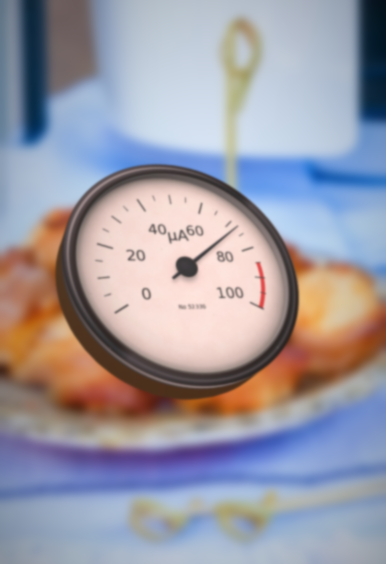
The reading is 72.5µA
